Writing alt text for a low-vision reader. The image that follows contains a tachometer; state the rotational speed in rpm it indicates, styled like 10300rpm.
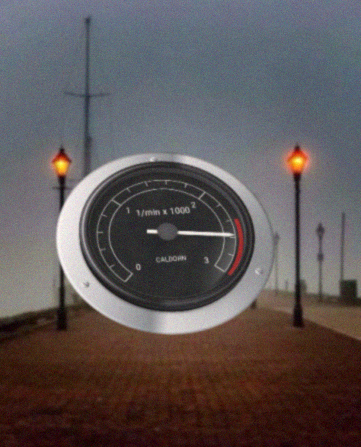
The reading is 2600rpm
